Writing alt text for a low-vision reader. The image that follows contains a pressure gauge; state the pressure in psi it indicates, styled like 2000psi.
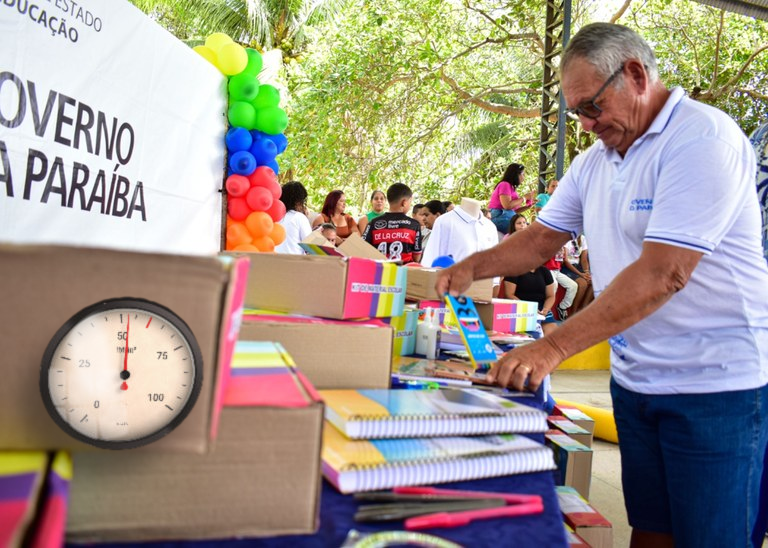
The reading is 52.5psi
